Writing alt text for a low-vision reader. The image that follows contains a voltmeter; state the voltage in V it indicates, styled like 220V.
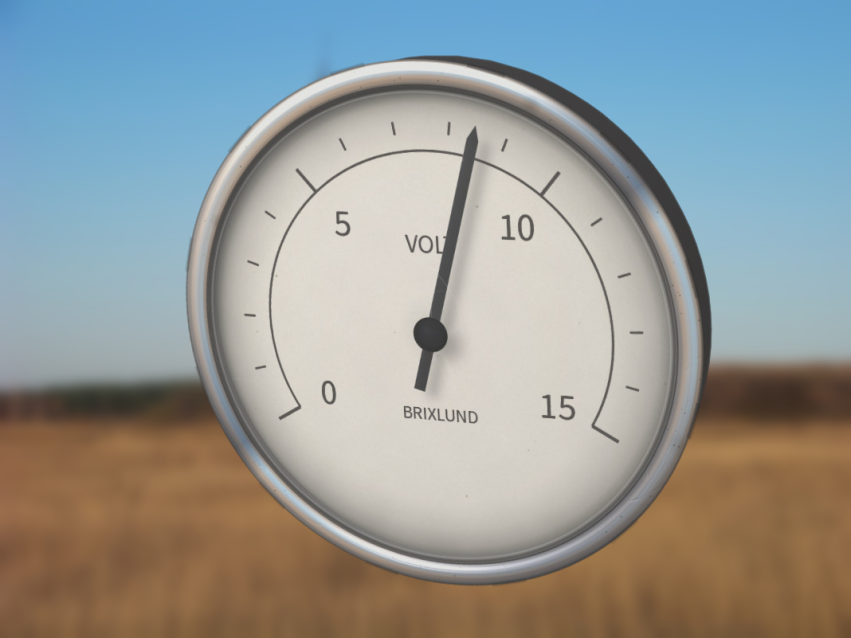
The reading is 8.5V
